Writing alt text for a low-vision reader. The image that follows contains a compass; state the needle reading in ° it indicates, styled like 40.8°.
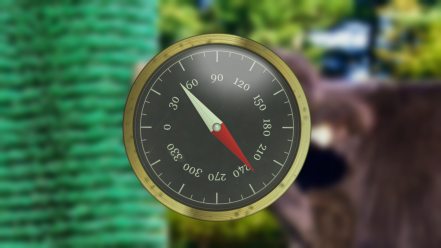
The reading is 230°
